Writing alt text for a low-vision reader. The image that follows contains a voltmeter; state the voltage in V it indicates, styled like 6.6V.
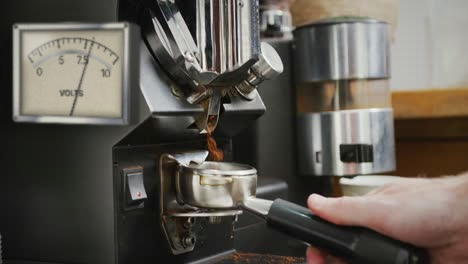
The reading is 8V
